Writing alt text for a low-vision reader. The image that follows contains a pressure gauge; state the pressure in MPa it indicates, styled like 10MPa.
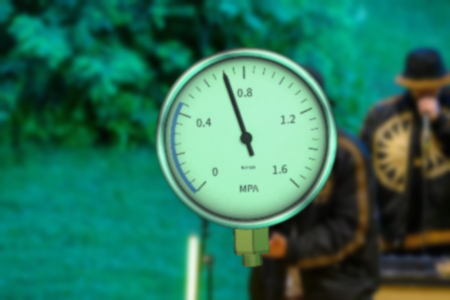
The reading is 0.7MPa
